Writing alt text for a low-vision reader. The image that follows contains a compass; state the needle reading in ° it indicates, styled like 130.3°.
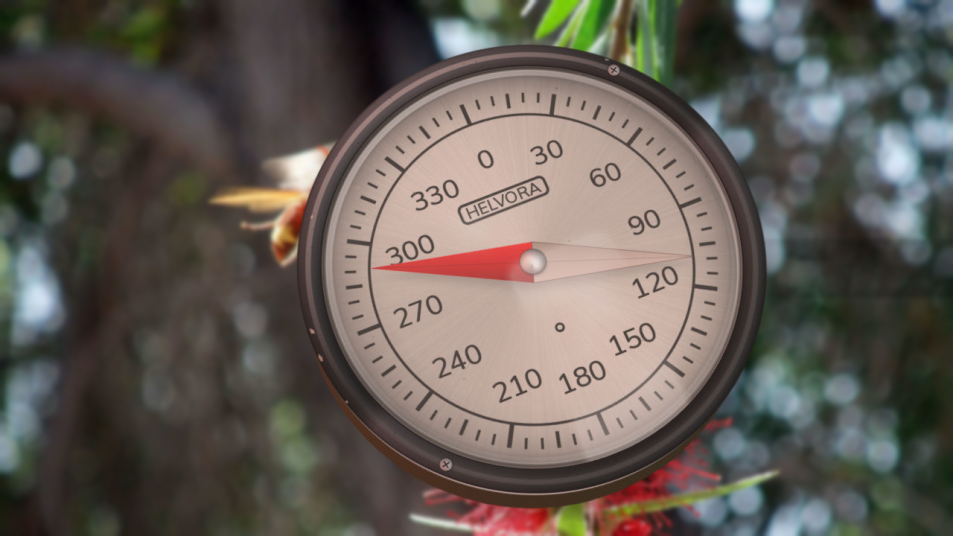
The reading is 290°
